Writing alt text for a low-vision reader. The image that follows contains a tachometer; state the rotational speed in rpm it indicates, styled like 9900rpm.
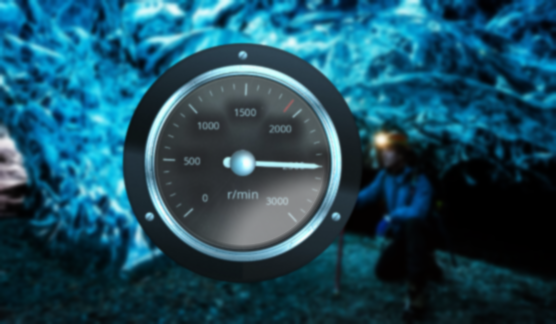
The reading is 2500rpm
